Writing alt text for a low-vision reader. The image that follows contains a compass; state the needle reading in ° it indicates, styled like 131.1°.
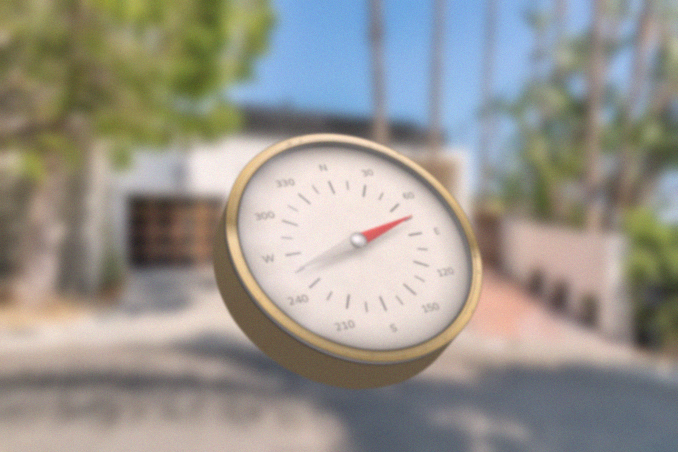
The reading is 75°
